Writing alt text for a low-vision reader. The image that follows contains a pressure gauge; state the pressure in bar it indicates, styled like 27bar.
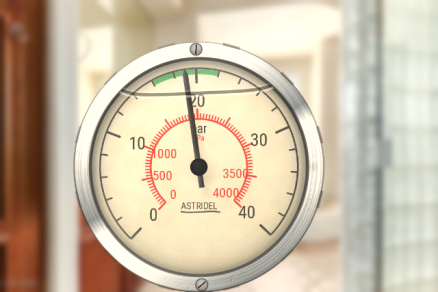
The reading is 19bar
